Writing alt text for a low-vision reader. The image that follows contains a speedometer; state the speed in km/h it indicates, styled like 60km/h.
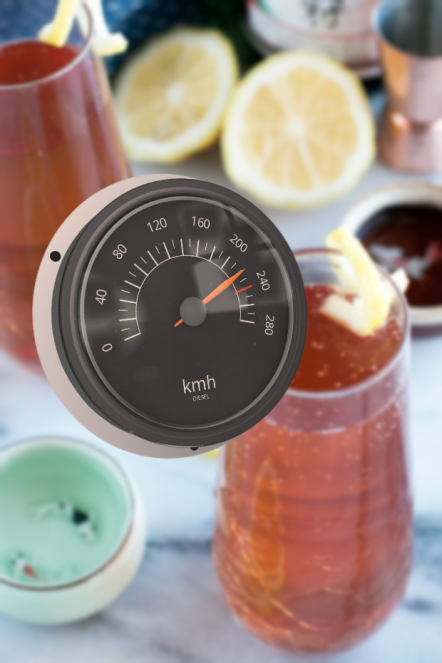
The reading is 220km/h
